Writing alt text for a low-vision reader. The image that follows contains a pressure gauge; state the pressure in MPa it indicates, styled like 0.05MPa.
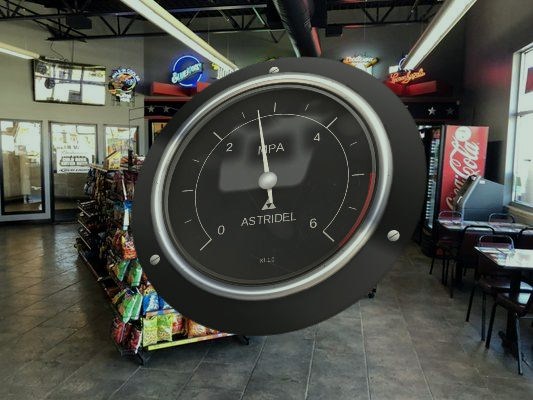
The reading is 2.75MPa
